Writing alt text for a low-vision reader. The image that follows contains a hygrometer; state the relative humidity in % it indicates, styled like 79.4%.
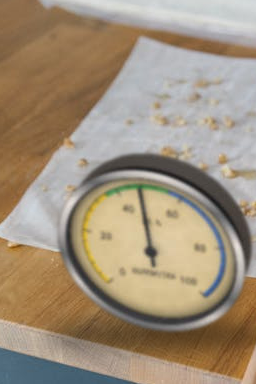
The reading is 48%
